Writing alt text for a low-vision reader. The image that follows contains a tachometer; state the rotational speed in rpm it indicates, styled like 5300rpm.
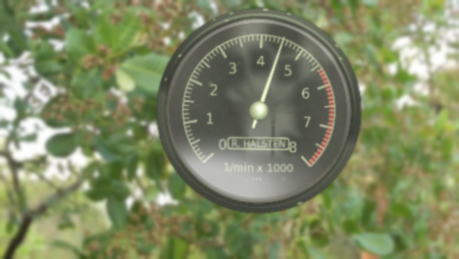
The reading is 4500rpm
